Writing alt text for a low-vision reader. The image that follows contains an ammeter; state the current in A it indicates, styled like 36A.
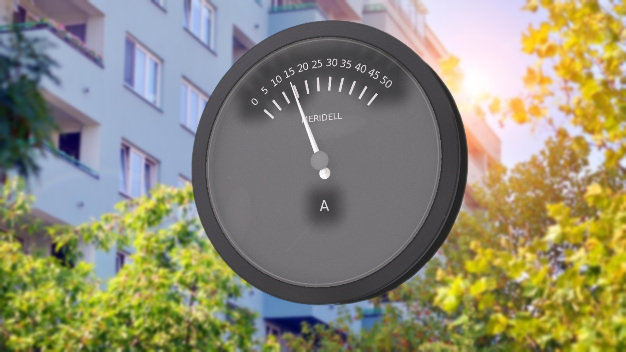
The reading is 15A
